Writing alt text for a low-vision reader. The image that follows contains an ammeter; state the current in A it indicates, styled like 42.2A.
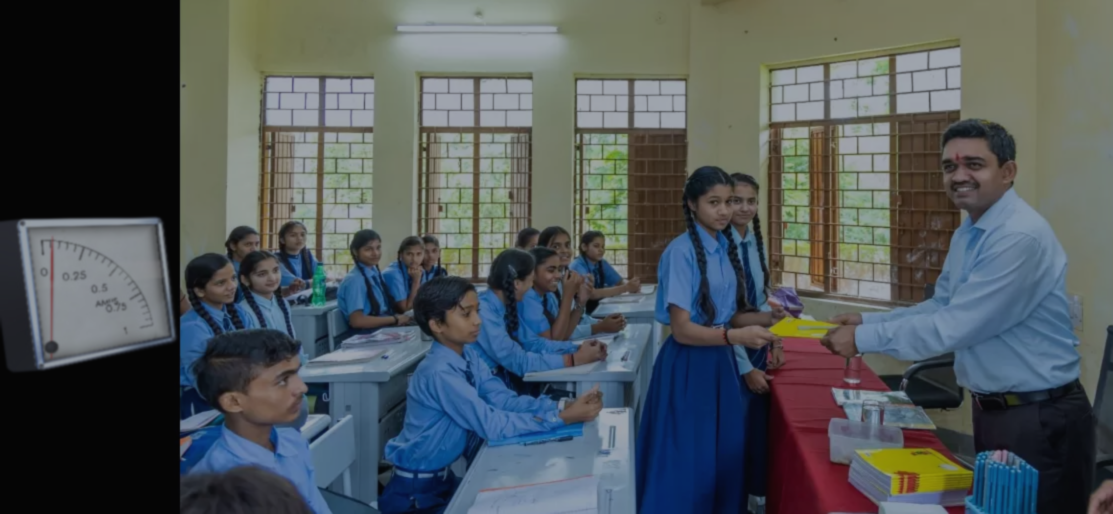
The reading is 0.05A
